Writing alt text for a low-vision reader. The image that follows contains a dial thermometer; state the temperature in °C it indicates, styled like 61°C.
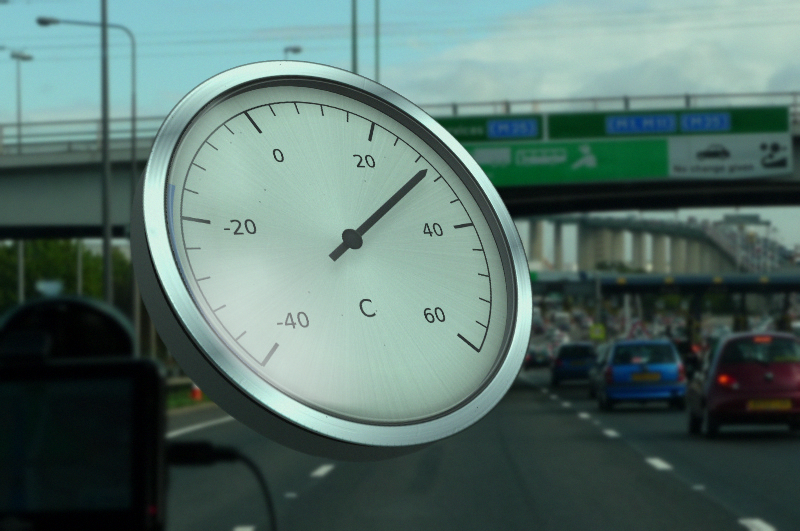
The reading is 30°C
